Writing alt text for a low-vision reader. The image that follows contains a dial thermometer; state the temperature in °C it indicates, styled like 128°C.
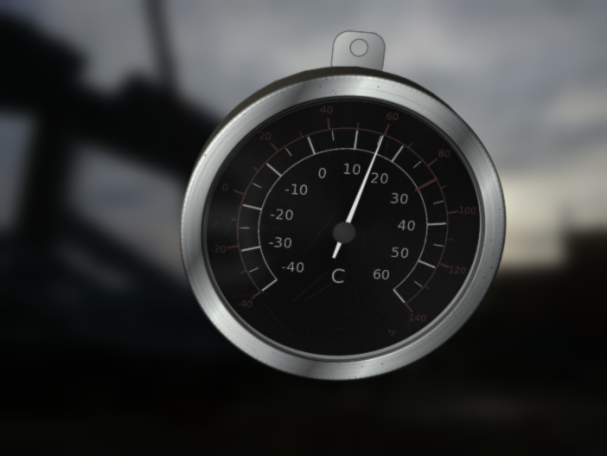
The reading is 15°C
